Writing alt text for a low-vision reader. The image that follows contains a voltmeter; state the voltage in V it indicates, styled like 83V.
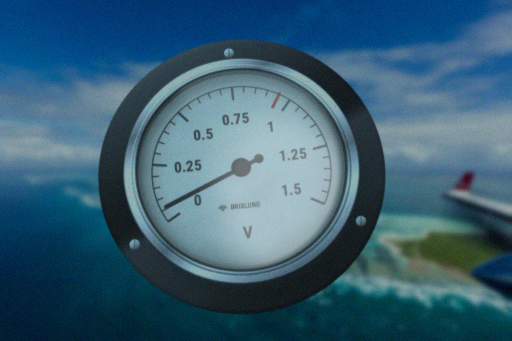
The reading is 0.05V
